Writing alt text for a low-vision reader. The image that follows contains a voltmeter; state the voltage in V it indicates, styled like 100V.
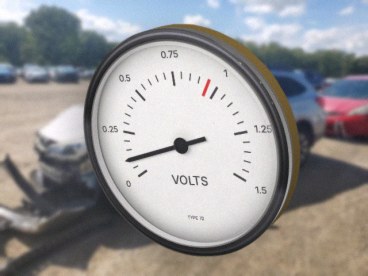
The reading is 0.1V
